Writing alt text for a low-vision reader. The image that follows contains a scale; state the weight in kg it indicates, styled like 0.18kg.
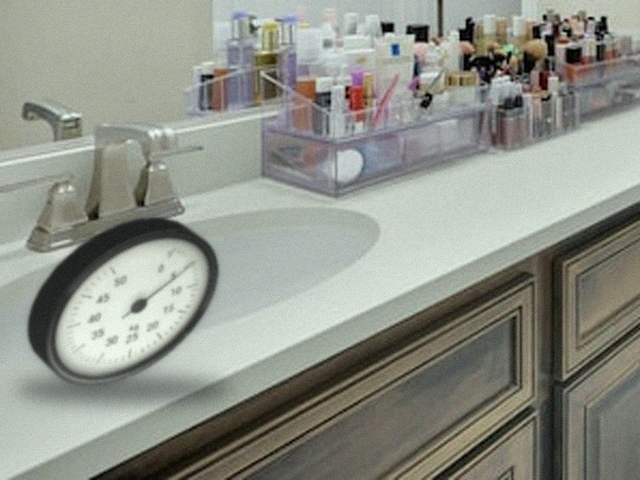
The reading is 5kg
